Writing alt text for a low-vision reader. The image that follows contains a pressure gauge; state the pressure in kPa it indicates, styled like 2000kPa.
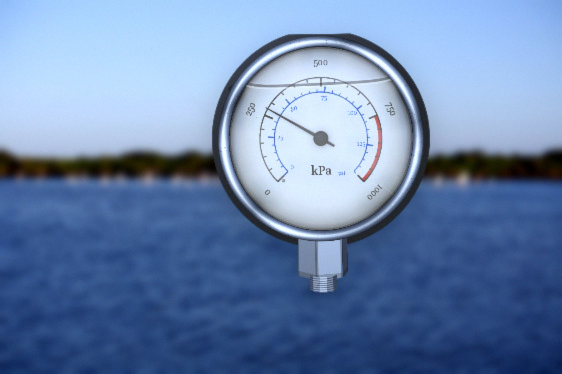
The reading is 275kPa
